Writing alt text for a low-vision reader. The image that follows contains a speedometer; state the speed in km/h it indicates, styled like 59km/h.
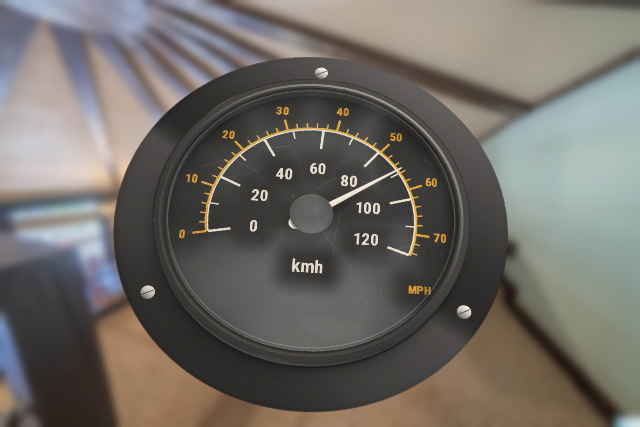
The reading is 90km/h
